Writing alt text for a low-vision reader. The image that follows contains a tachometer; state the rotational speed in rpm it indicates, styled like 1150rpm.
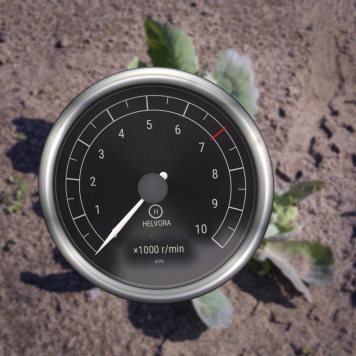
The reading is 0rpm
